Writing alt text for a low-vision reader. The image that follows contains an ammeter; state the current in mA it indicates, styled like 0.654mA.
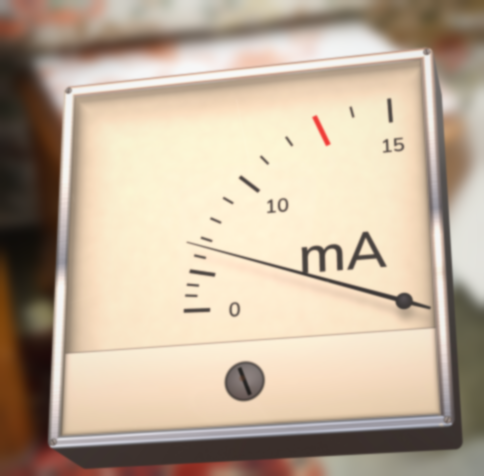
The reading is 6.5mA
